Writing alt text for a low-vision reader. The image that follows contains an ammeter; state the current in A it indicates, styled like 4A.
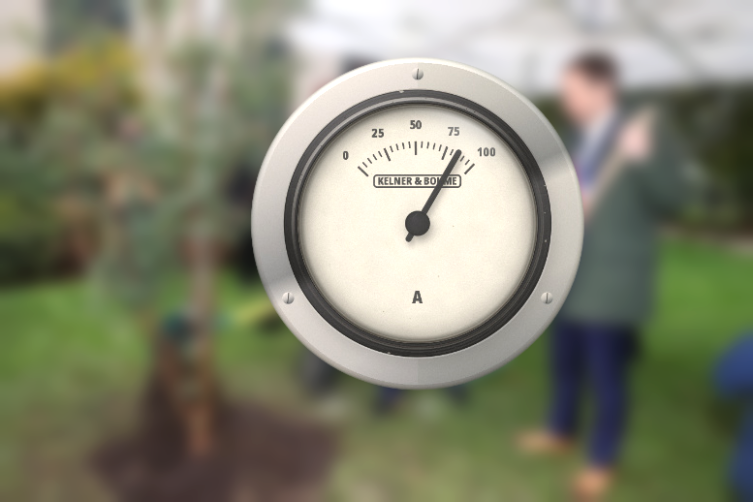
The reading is 85A
